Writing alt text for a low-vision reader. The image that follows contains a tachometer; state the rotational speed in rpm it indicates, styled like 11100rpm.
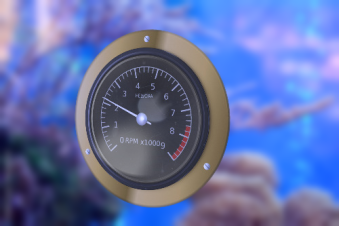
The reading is 2200rpm
